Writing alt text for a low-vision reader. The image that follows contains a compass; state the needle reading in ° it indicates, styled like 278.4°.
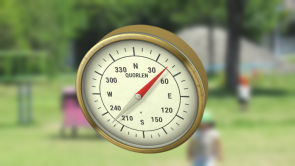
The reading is 45°
